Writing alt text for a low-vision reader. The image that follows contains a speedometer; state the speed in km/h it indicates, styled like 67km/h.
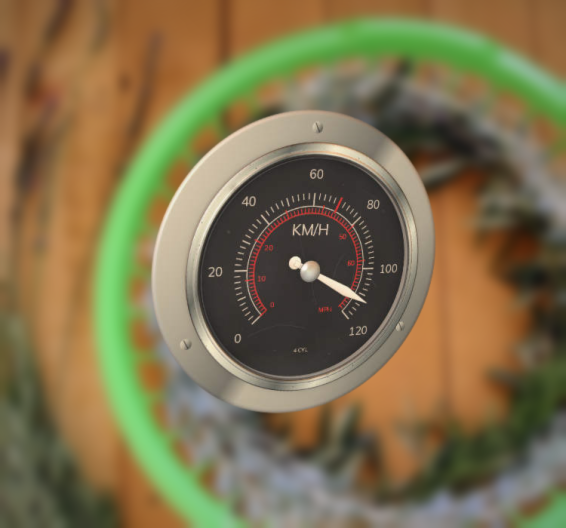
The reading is 112km/h
